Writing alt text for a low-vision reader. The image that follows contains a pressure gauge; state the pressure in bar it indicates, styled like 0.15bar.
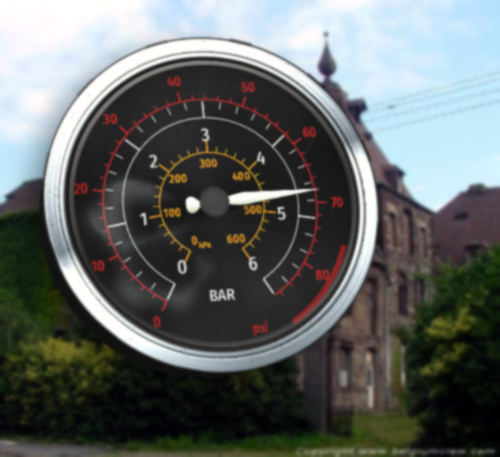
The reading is 4.7bar
